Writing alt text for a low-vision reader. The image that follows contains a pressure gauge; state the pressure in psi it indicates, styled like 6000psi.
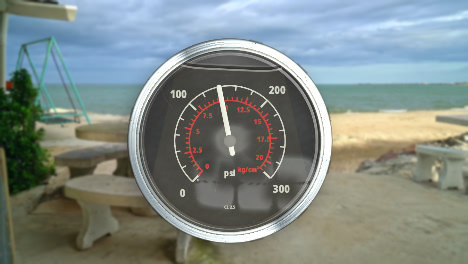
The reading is 140psi
